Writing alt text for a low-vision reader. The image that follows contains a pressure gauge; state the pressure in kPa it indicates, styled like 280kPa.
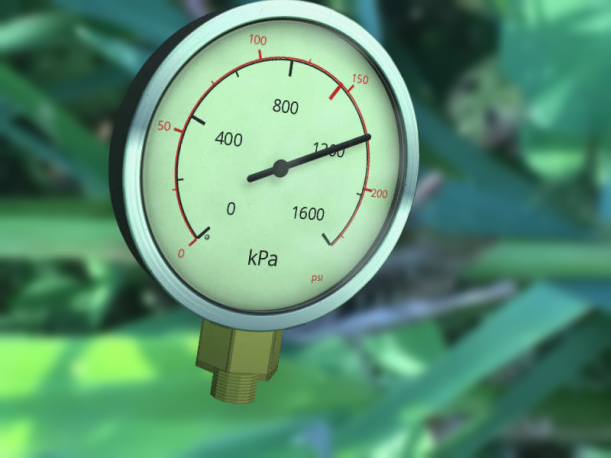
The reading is 1200kPa
